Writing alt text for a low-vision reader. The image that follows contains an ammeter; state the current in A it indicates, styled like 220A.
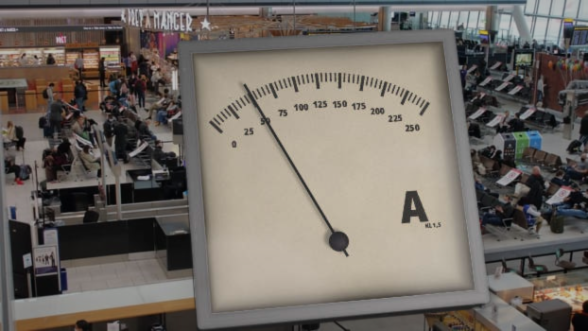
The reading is 50A
